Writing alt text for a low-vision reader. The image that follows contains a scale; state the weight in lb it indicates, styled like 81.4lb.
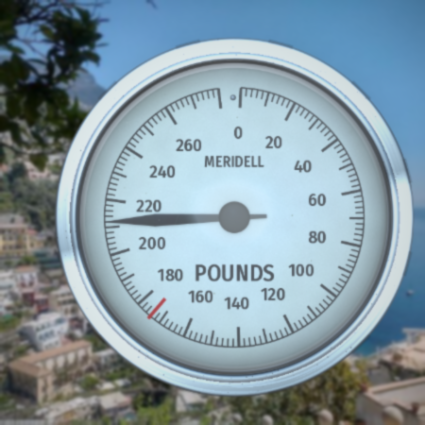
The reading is 212lb
